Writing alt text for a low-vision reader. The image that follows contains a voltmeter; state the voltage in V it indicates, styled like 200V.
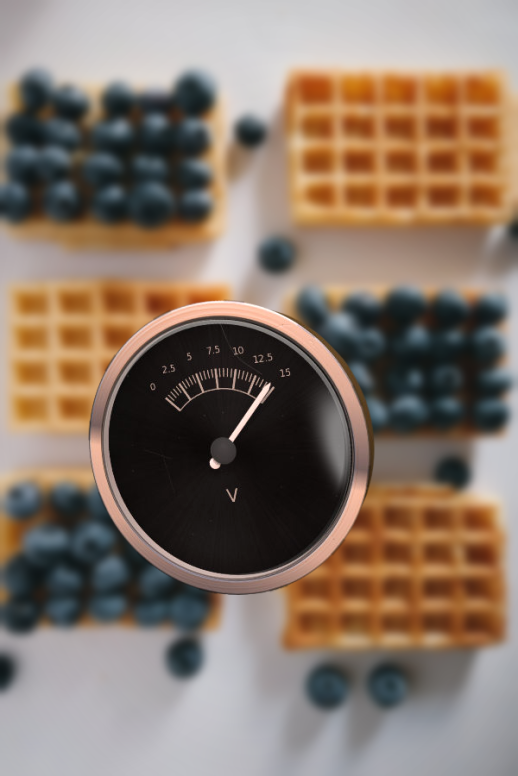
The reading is 14.5V
